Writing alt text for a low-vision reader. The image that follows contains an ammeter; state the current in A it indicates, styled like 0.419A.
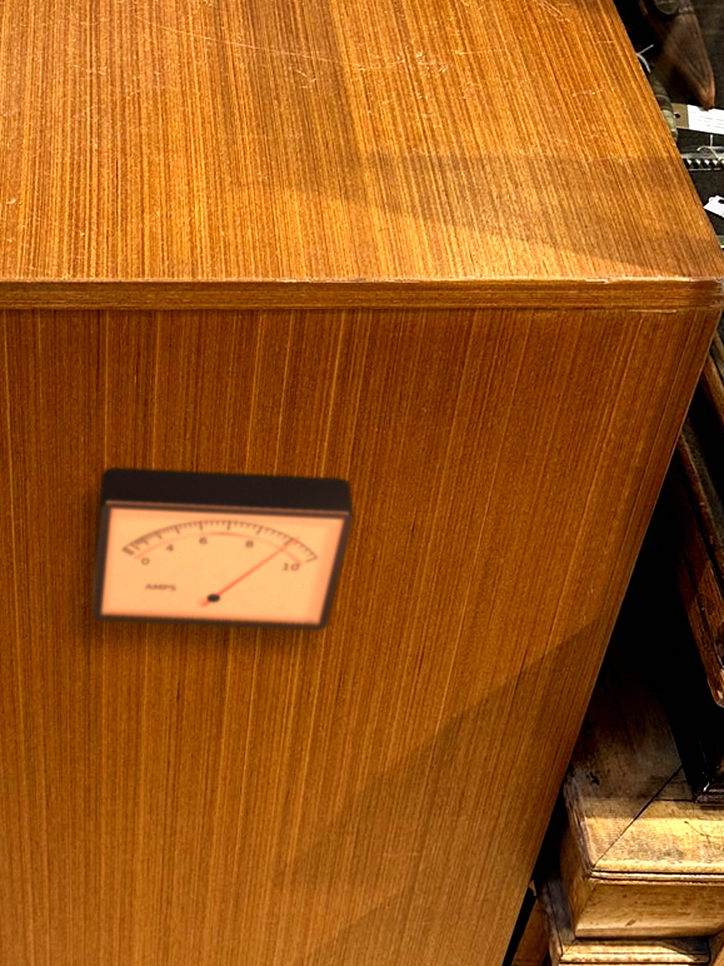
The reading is 9A
